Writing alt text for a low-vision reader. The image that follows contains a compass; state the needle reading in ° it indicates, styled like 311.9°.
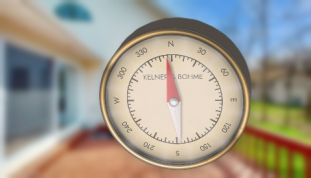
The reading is 355°
